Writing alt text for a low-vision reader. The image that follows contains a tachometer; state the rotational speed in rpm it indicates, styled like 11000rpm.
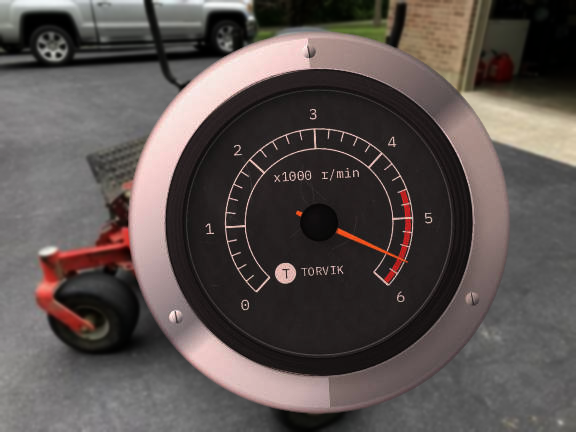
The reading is 5600rpm
